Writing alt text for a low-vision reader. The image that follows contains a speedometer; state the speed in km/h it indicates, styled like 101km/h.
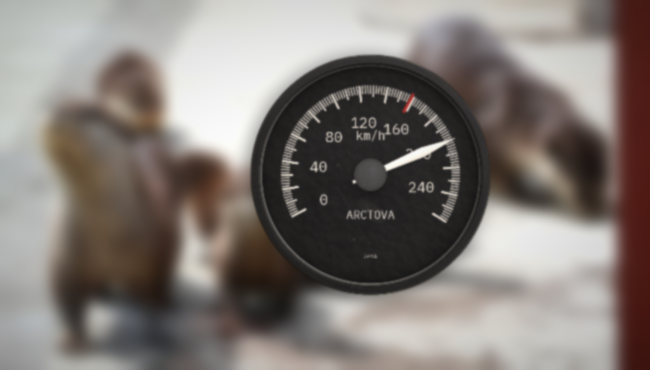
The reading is 200km/h
